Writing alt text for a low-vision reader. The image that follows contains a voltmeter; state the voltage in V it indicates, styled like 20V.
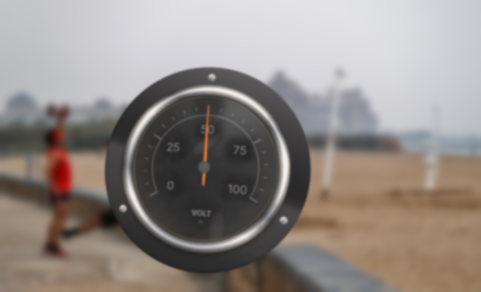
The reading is 50V
